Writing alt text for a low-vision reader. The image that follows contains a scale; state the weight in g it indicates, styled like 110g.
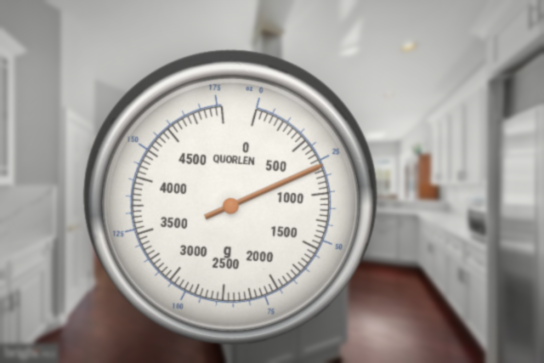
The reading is 750g
